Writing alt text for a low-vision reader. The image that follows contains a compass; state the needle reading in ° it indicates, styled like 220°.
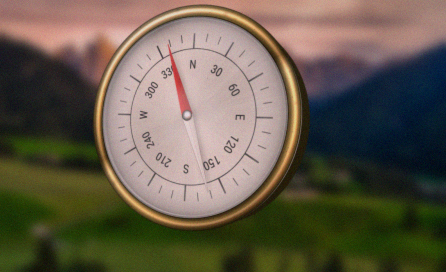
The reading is 340°
